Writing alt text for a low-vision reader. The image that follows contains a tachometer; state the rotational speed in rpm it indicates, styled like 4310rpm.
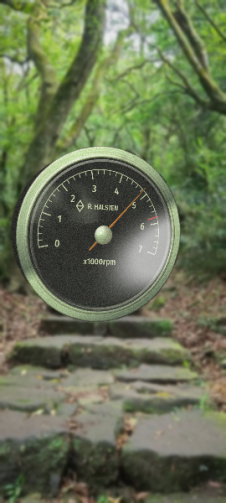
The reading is 4800rpm
